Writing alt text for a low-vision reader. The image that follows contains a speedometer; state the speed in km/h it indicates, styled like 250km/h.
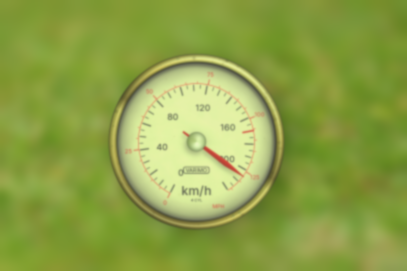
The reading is 205km/h
